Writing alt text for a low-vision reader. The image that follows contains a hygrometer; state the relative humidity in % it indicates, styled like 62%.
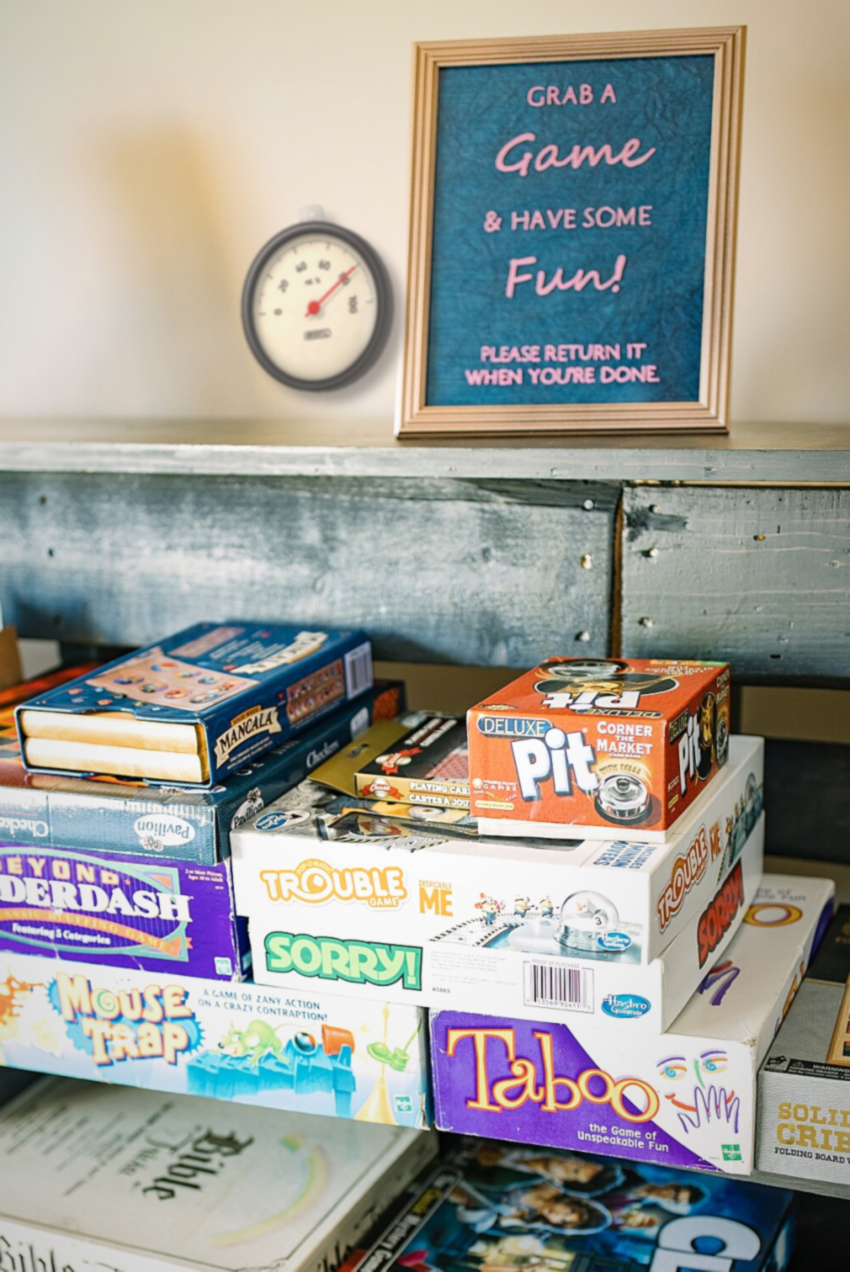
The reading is 80%
